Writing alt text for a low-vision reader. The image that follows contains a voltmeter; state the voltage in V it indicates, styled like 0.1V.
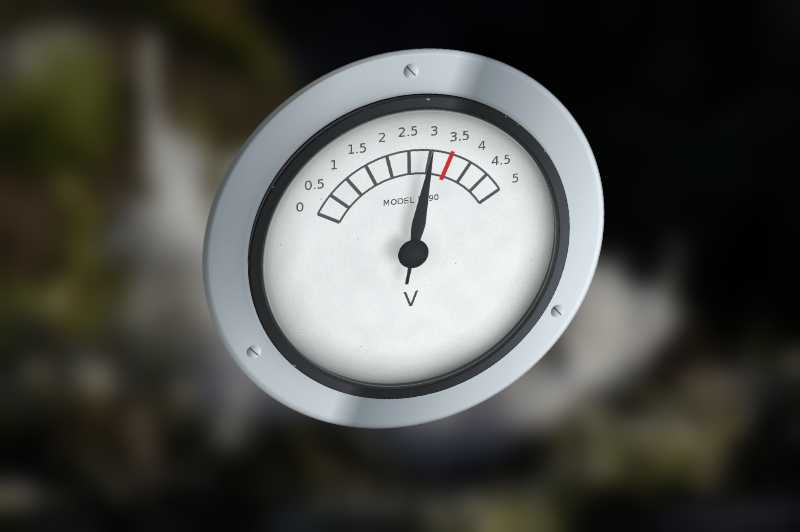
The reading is 3V
